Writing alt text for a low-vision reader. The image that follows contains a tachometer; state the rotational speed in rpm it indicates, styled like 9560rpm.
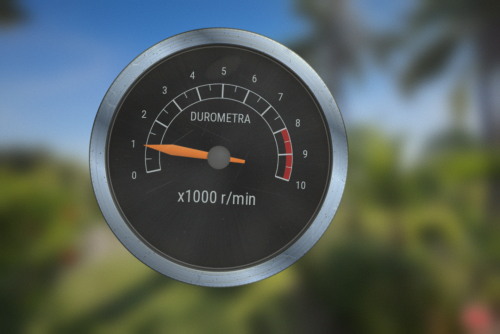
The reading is 1000rpm
